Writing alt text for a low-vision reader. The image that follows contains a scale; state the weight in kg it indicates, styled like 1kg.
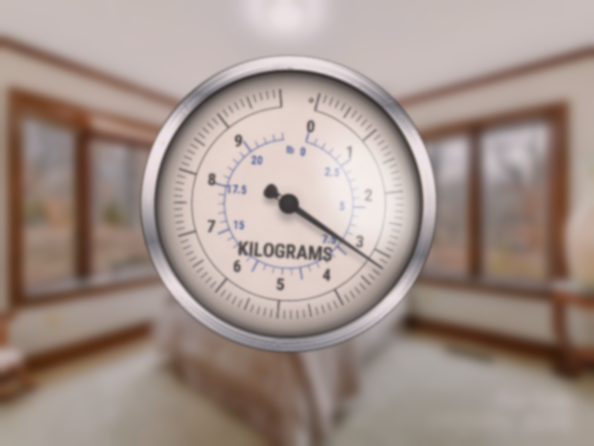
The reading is 3.2kg
